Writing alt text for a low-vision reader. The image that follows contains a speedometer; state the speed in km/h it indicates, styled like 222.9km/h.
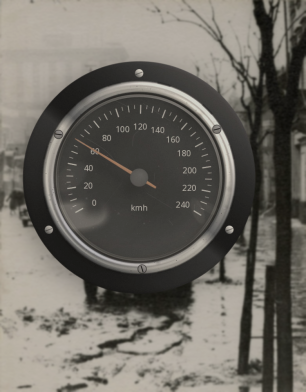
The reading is 60km/h
